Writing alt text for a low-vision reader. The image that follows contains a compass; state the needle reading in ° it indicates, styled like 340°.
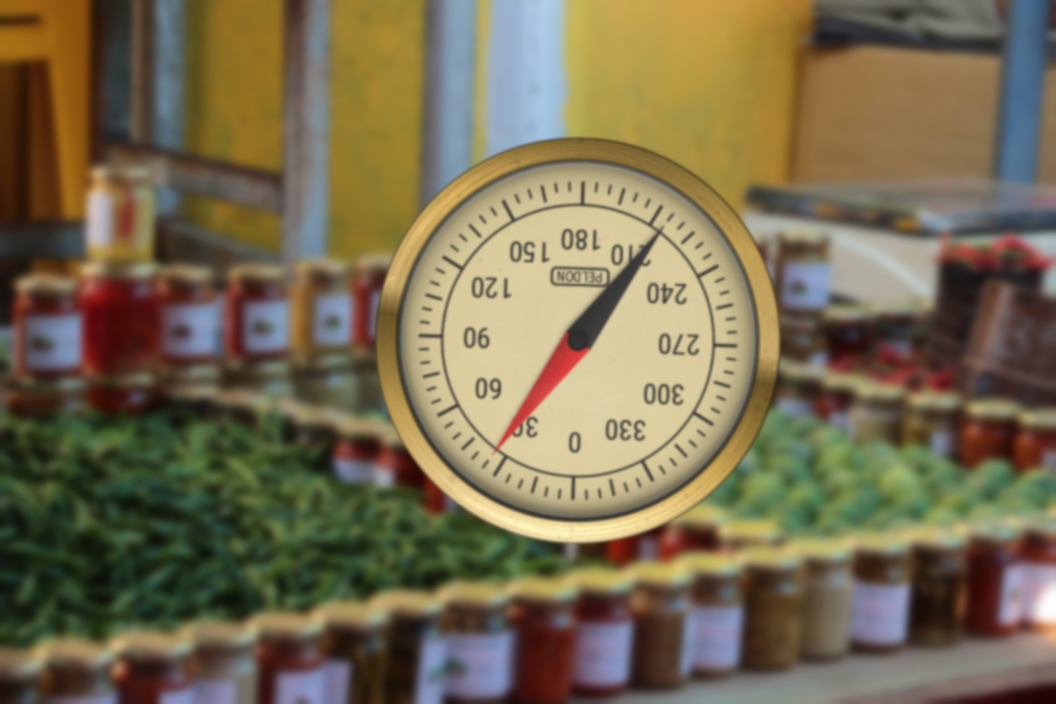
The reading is 35°
